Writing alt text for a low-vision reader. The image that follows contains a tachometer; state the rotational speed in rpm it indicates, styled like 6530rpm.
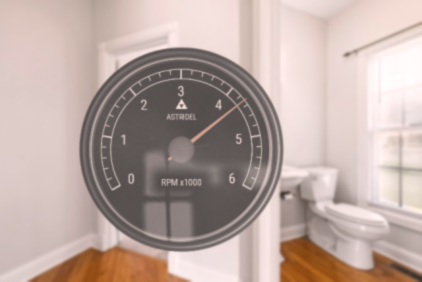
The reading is 4300rpm
